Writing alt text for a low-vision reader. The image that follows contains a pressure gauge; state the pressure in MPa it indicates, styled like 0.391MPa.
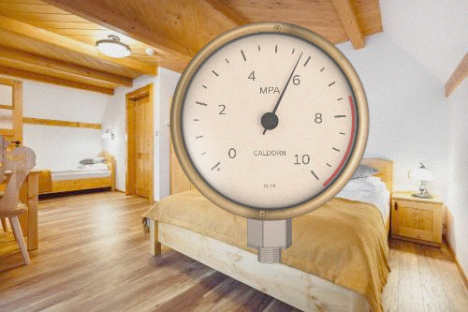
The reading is 5.75MPa
